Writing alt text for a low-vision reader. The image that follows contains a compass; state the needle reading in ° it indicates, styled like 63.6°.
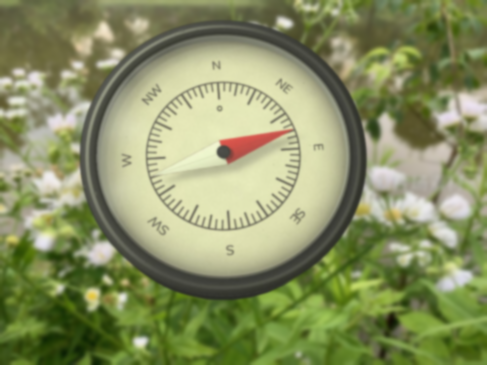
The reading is 75°
